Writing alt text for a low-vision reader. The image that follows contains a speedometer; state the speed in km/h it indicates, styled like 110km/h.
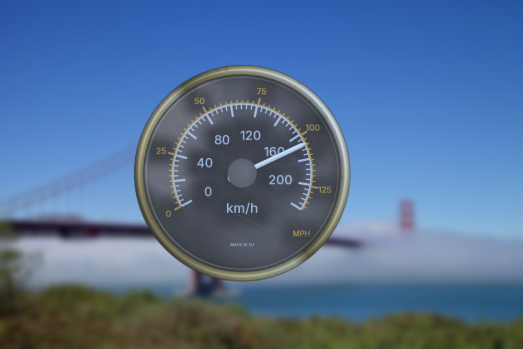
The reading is 168km/h
